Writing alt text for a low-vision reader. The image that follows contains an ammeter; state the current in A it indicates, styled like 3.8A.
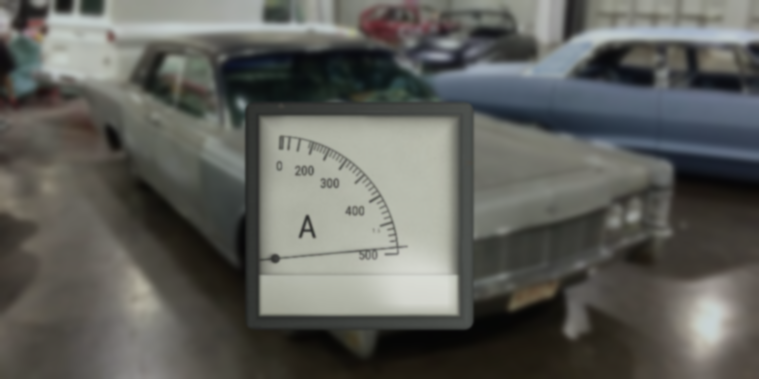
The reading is 490A
